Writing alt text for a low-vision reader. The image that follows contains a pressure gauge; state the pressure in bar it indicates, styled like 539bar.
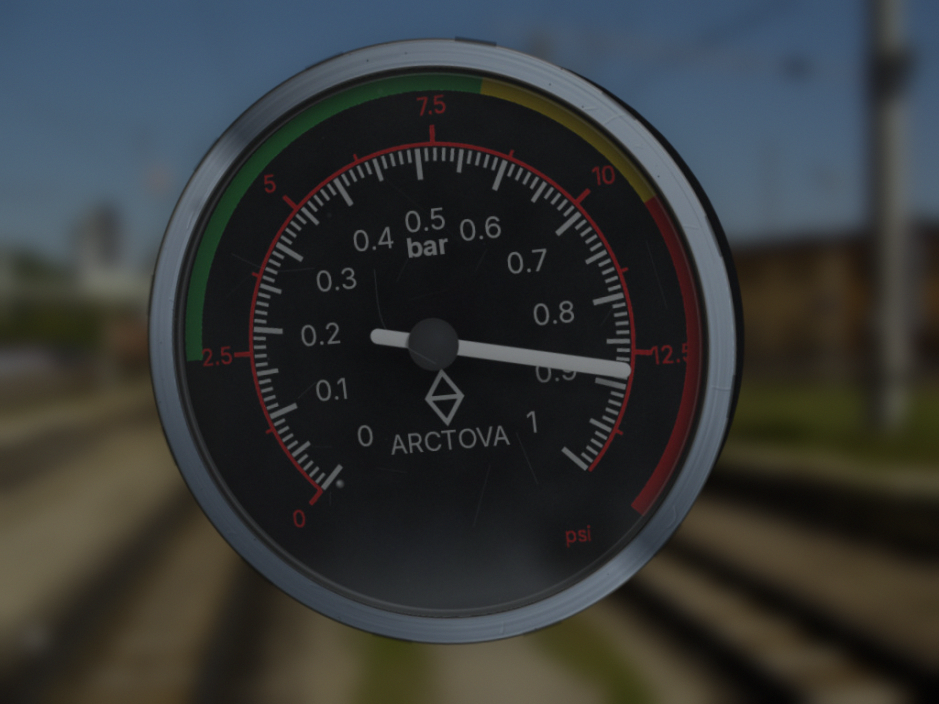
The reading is 0.88bar
